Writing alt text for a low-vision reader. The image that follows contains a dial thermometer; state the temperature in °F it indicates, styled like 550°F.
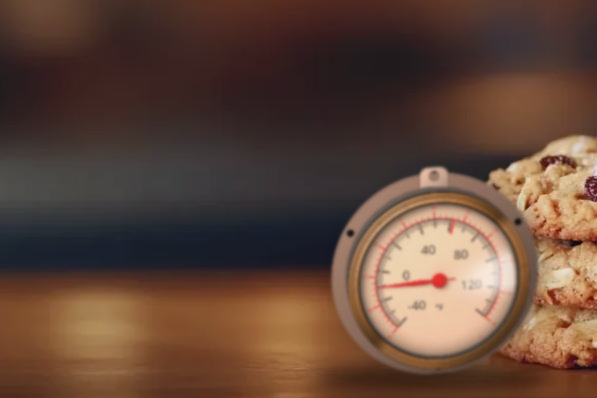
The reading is -10°F
